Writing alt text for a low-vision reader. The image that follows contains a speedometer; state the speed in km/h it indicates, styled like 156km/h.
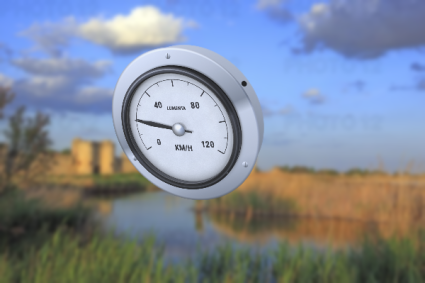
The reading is 20km/h
